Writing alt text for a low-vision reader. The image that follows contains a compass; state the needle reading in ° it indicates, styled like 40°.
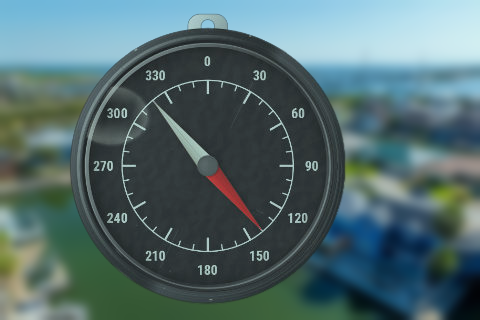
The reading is 140°
